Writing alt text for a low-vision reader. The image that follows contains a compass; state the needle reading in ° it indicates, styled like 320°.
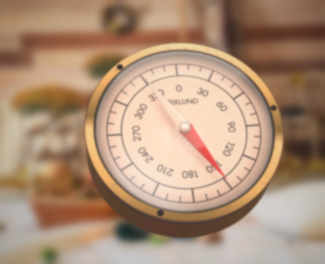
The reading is 150°
